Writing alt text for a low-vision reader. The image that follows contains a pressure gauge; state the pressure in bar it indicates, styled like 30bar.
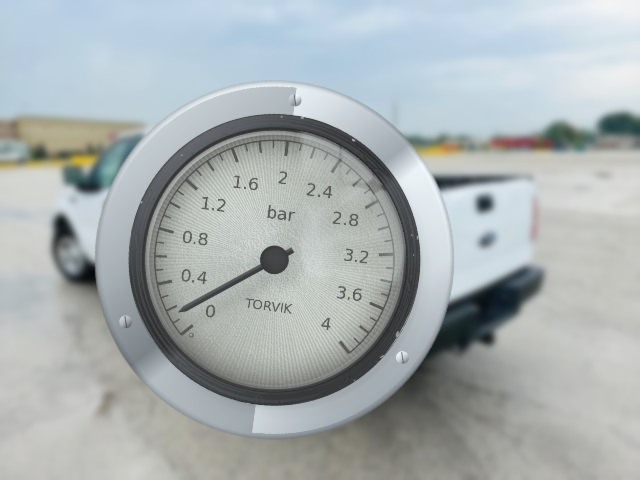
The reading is 0.15bar
